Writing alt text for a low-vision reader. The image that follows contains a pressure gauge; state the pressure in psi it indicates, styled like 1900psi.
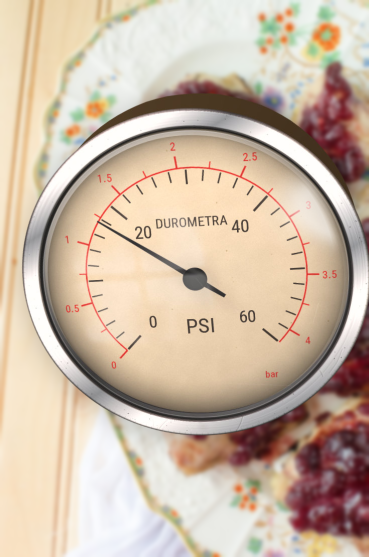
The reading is 18psi
